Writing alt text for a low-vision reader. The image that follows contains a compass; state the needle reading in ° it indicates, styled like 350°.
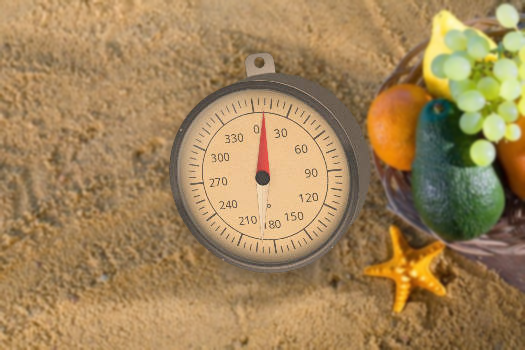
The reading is 10°
